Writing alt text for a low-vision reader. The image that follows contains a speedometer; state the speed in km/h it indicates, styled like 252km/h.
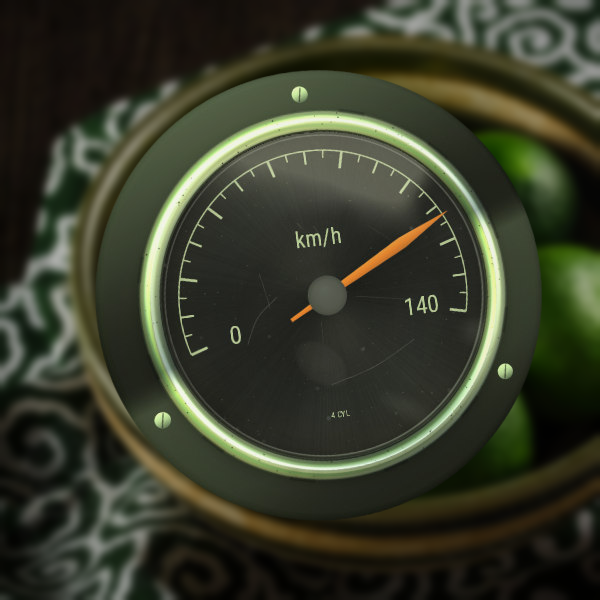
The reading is 112.5km/h
